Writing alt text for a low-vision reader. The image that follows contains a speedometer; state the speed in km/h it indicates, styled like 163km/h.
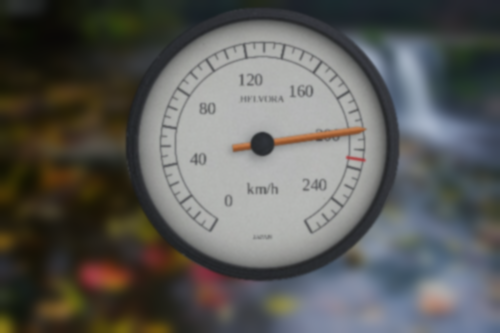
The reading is 200km/h
